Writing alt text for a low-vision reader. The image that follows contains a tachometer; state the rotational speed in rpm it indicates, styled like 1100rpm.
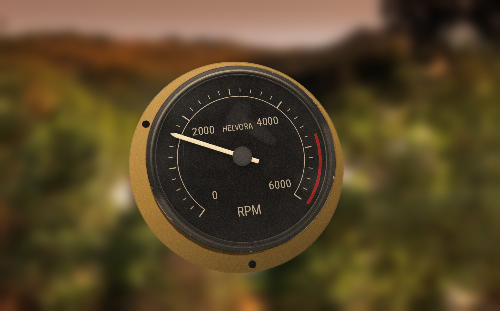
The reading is 1600rpm
